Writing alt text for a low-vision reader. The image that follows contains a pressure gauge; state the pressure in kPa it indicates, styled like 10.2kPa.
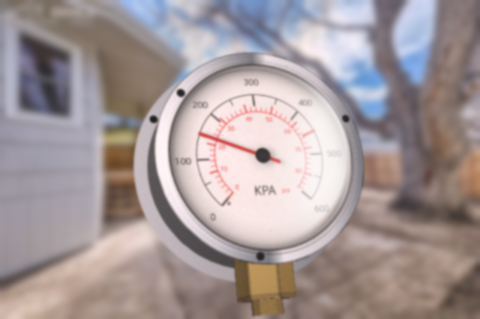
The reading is 150kPa
